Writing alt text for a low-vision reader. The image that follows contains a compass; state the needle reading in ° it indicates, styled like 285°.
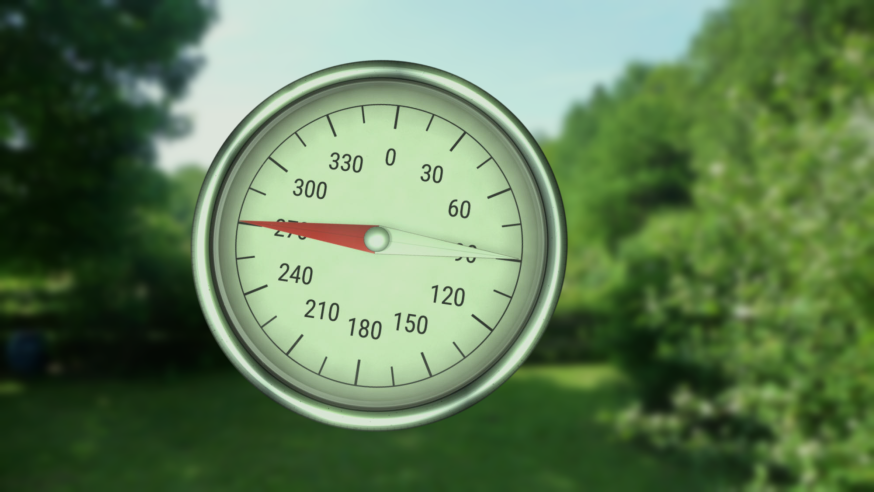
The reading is 270°
